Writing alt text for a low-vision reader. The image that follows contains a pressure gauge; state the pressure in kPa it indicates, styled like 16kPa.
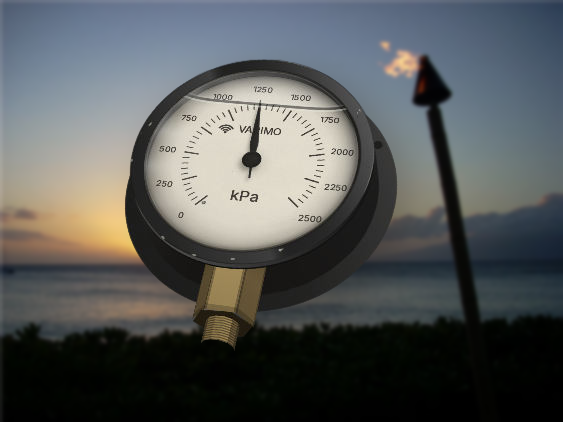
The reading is 1250kPa
